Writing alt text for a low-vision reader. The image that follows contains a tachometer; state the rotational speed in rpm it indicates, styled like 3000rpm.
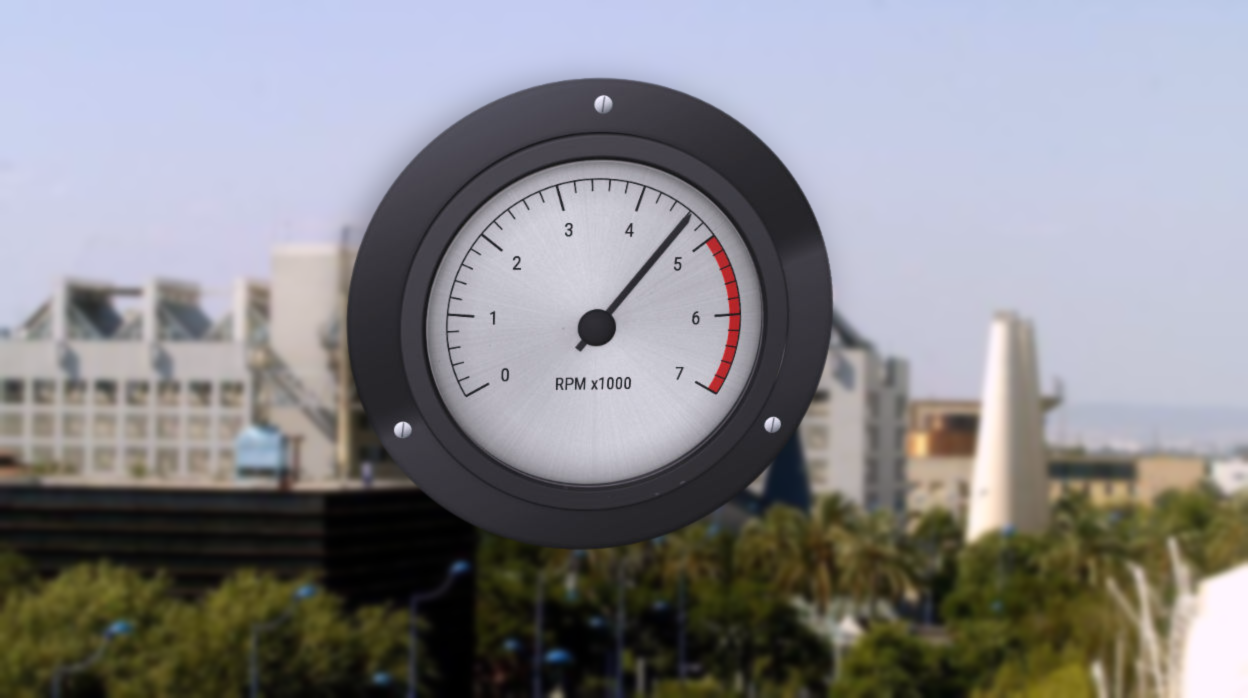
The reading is 4600rpm
